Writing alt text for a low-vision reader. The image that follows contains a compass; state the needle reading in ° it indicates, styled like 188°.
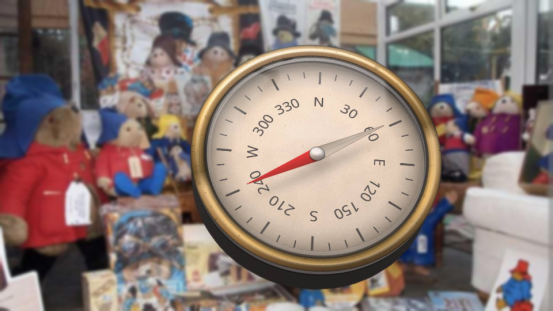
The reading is 240°
